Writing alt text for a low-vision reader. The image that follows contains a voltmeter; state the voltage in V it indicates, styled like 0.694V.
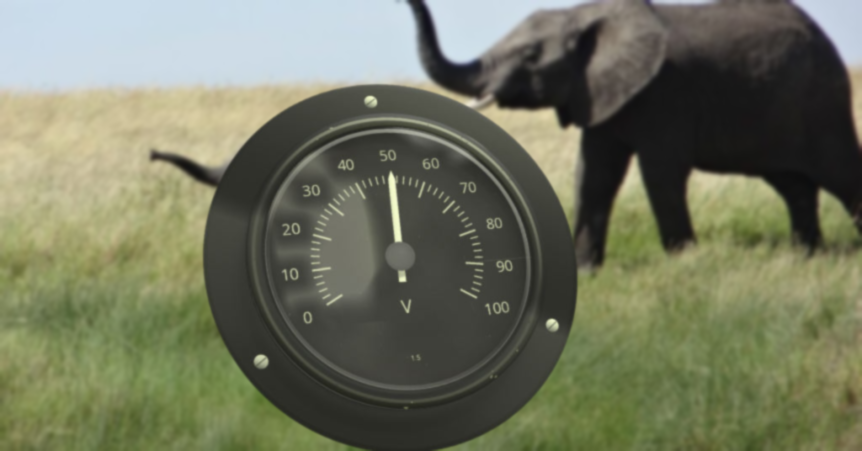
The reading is 50V
